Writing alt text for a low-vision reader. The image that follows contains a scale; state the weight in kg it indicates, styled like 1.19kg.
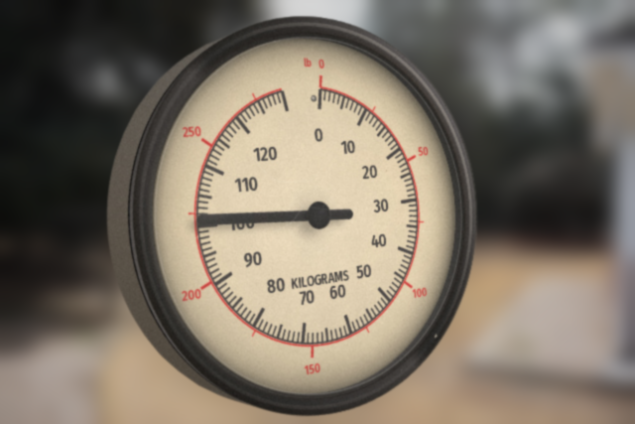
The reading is 101kg
